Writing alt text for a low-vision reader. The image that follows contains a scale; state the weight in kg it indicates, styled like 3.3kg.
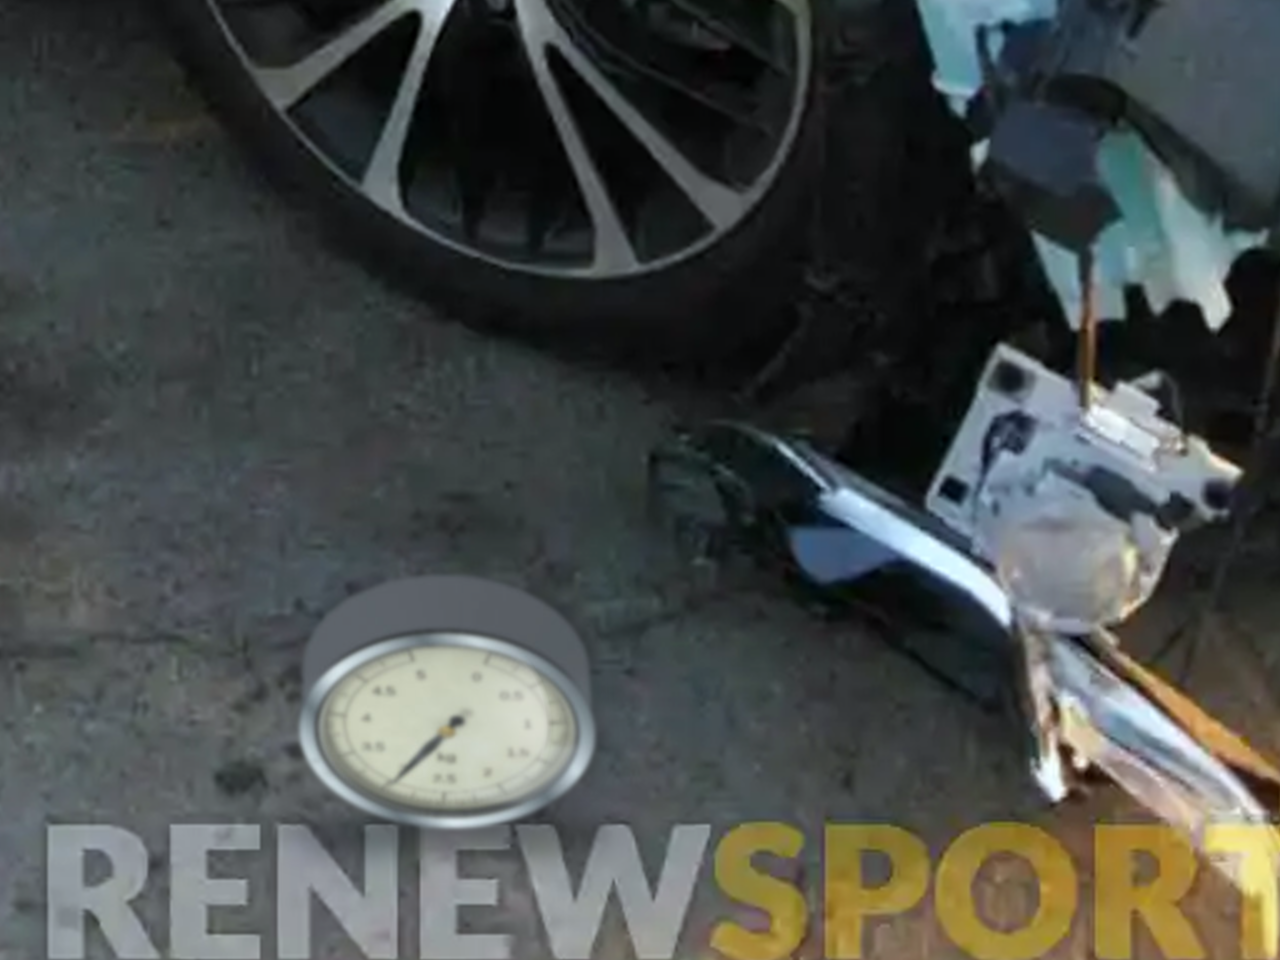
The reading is 3kg
